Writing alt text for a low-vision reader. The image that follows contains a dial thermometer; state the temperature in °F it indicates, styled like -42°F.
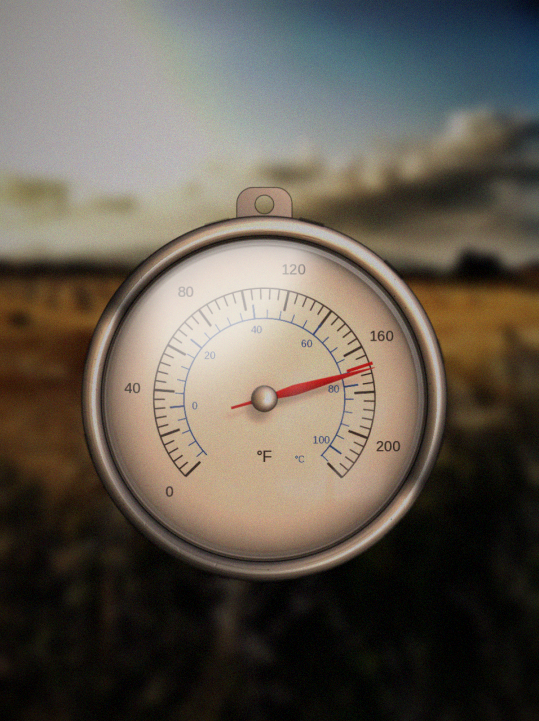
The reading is 170°F
